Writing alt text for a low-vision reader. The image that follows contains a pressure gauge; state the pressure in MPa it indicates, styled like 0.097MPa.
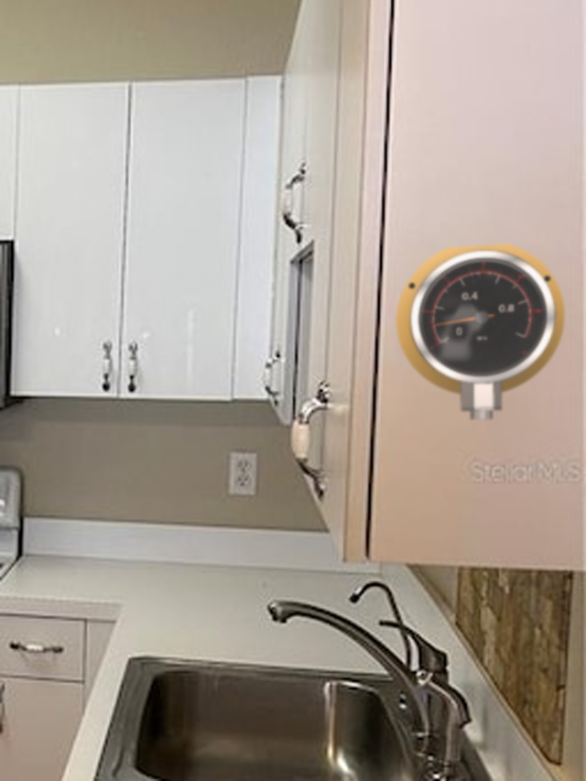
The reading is 0.1MPa
